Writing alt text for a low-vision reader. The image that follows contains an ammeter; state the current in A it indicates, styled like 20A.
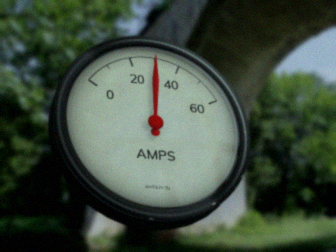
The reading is 30A
